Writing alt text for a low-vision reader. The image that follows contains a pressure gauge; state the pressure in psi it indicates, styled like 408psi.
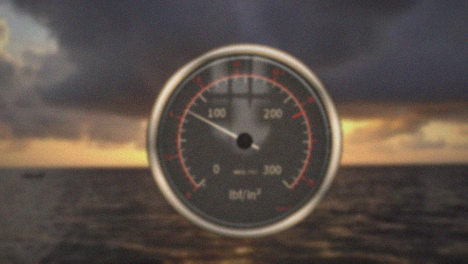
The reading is 80psi
